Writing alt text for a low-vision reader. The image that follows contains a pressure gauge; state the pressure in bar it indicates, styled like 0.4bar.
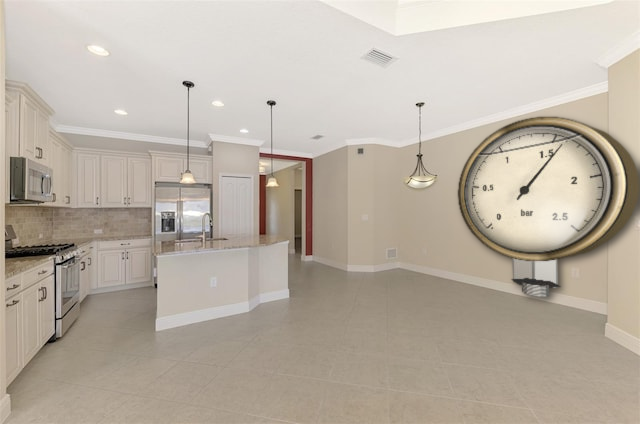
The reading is 1.6bar
